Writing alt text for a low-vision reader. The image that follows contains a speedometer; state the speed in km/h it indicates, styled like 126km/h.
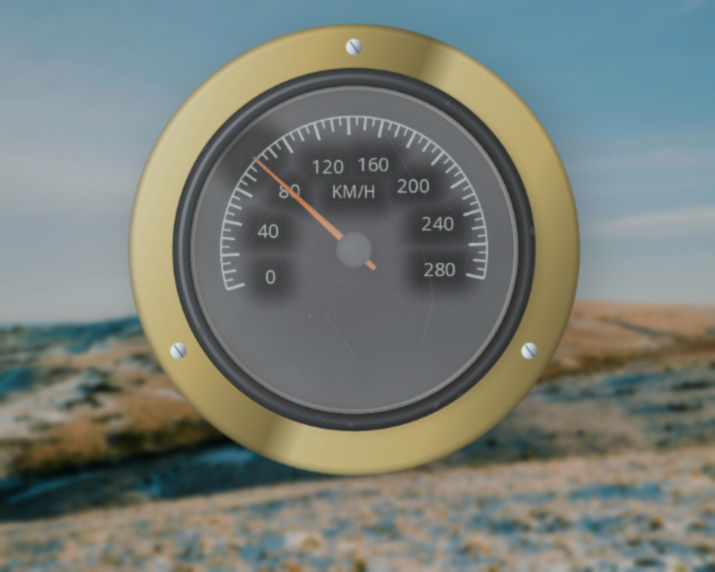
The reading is 80km/h
